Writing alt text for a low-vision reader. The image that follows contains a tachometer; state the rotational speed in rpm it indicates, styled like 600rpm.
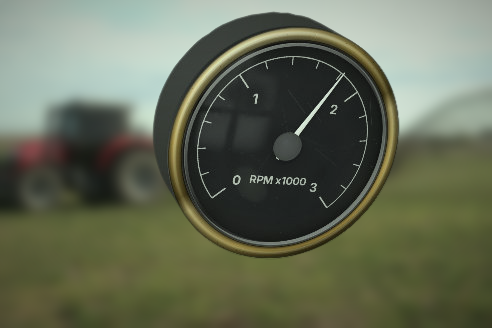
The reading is 1800rpm
